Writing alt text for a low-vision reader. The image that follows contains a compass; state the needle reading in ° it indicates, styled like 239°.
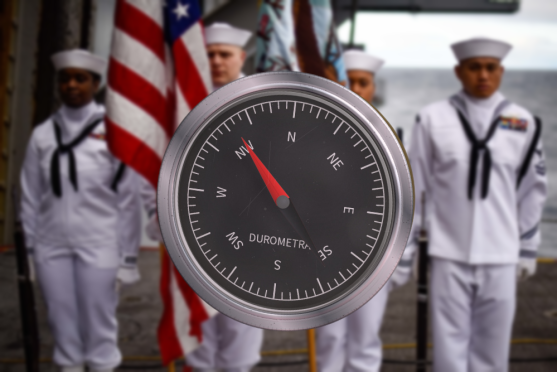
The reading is 320°
